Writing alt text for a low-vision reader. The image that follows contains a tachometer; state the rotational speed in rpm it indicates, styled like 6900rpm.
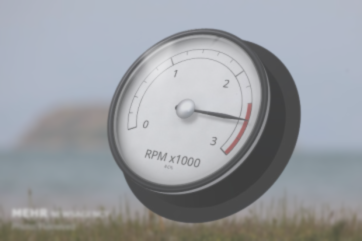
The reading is 2600rpm
